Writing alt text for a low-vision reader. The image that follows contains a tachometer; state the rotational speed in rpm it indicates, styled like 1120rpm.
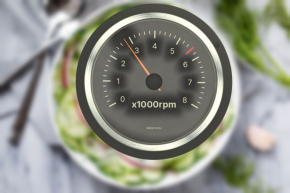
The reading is 2800rpm
